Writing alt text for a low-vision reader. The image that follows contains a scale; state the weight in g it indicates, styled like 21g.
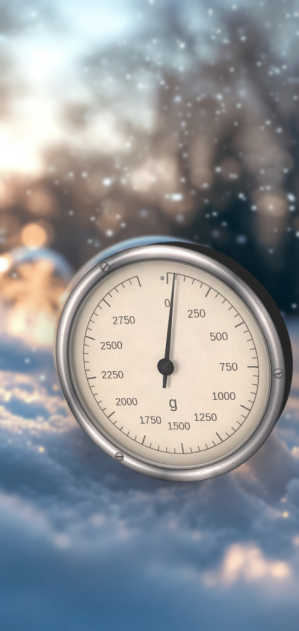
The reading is 50g
